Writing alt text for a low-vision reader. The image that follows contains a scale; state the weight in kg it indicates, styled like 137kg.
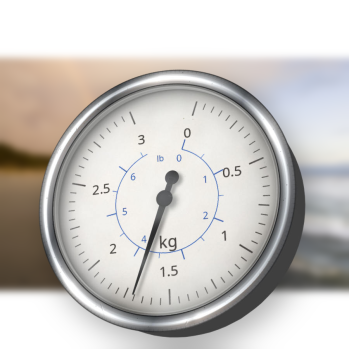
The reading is 1.7kg
